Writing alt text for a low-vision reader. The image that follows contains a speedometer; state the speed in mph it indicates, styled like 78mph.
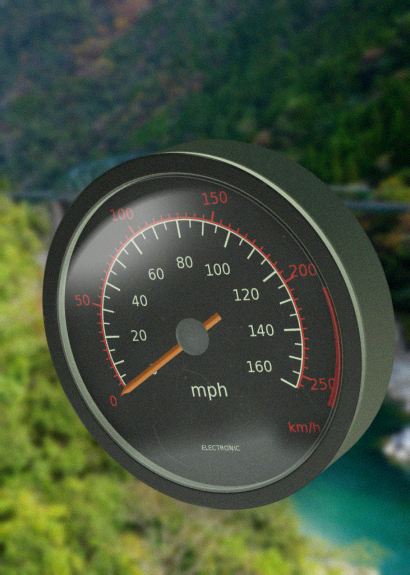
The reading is 0mph
